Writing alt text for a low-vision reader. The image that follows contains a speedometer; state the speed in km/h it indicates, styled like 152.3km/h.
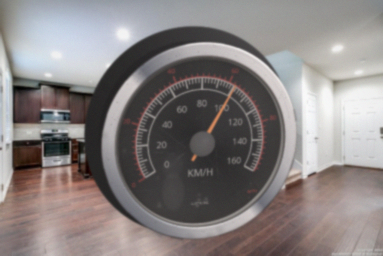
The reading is 100km/h
